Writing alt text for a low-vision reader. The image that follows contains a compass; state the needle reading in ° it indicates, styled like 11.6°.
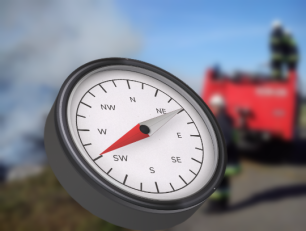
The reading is 240°
